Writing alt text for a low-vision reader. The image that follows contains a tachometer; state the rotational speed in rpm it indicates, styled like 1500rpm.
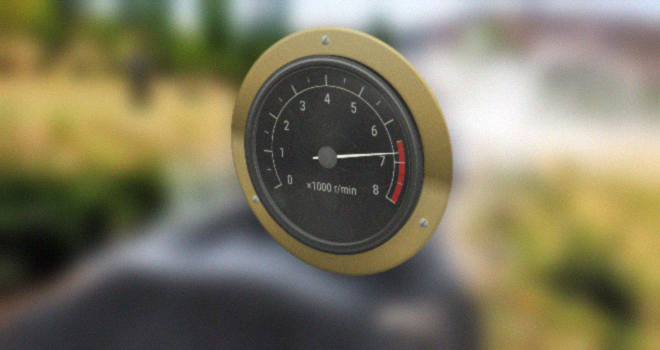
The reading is 6750rpm
